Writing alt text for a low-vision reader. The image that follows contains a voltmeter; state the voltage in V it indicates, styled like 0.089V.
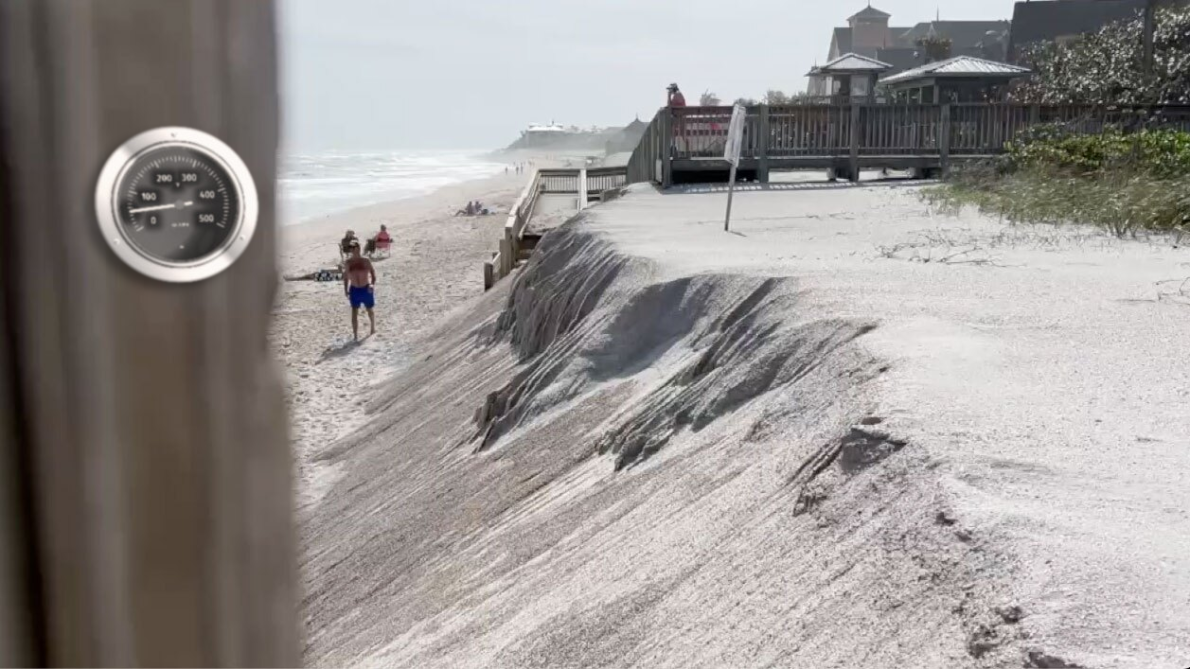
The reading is 50V
